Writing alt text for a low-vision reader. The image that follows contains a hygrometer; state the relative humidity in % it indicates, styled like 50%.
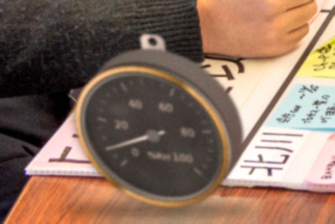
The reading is 8%
